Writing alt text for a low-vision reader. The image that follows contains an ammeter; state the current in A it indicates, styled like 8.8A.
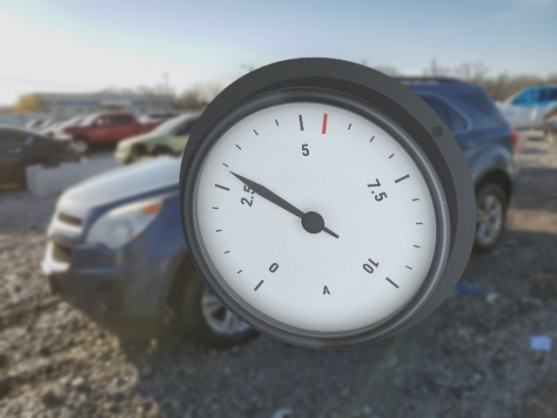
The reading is 3A
